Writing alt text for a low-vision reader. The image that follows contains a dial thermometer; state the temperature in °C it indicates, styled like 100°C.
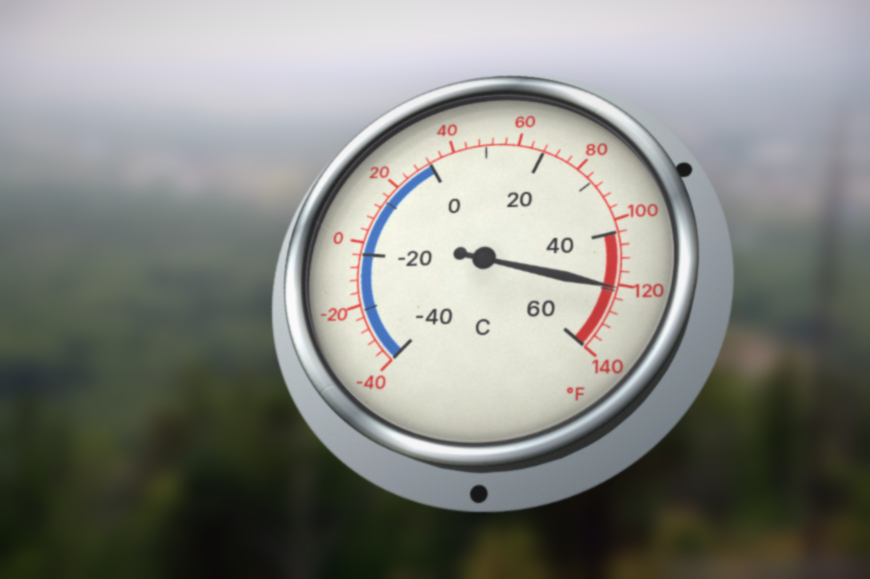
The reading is 50°C
